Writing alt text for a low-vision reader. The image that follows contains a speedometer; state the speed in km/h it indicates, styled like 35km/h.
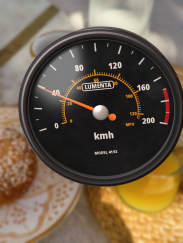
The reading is 40km/h
